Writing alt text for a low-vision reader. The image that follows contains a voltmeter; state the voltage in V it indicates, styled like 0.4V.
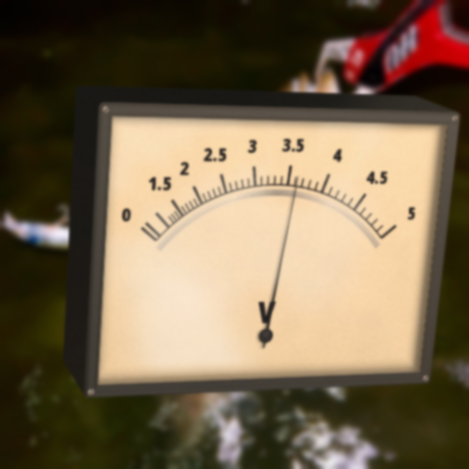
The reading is 3.6V
